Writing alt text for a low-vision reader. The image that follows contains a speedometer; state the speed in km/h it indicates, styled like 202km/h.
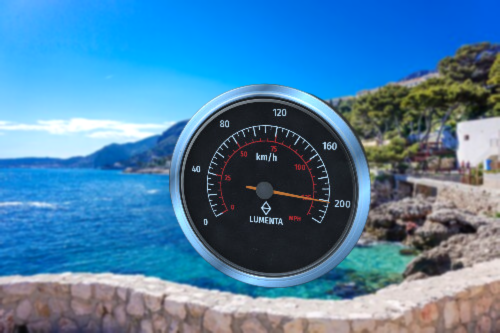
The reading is 200km/h
